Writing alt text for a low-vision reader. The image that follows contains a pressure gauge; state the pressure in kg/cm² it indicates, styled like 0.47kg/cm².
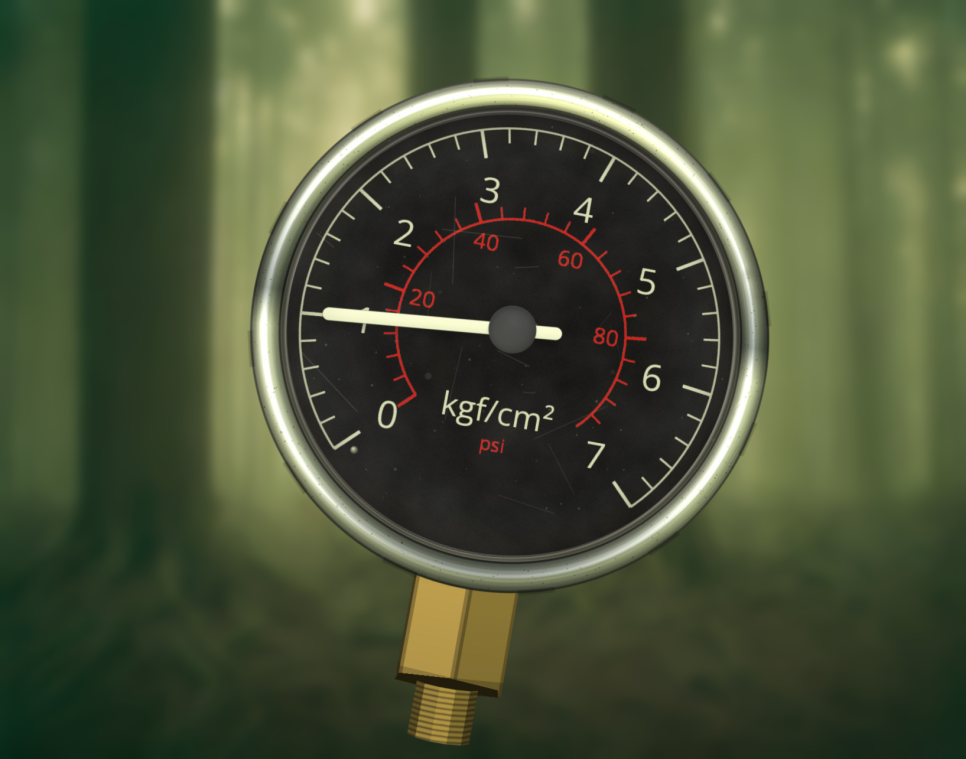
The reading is 1kg/cm²
